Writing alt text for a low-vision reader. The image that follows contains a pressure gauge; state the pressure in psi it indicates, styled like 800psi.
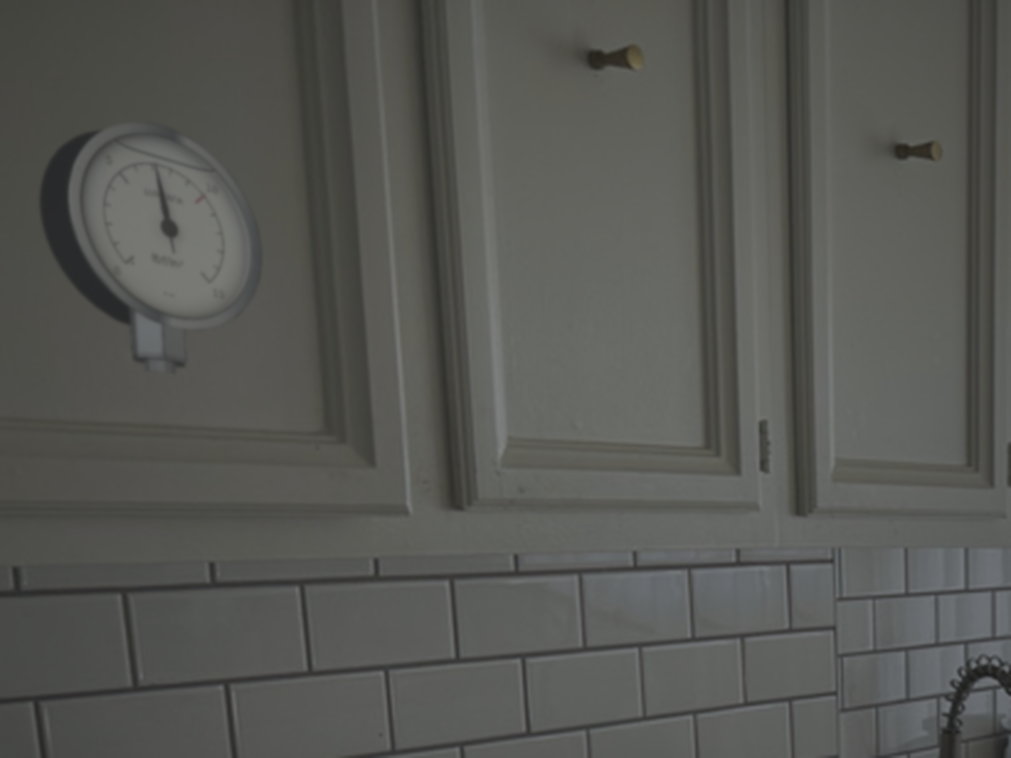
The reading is 7psi
